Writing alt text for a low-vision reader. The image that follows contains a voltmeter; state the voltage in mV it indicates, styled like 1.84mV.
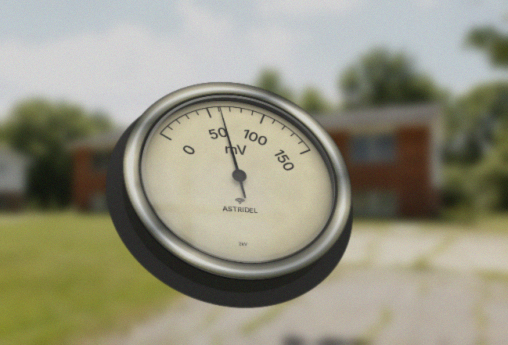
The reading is 60mV
